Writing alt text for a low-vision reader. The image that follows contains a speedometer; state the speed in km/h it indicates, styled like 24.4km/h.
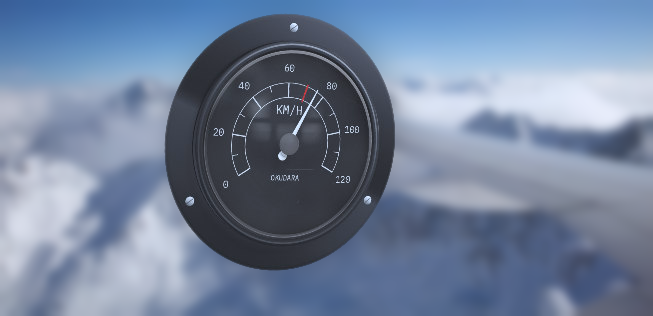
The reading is 75km/h
